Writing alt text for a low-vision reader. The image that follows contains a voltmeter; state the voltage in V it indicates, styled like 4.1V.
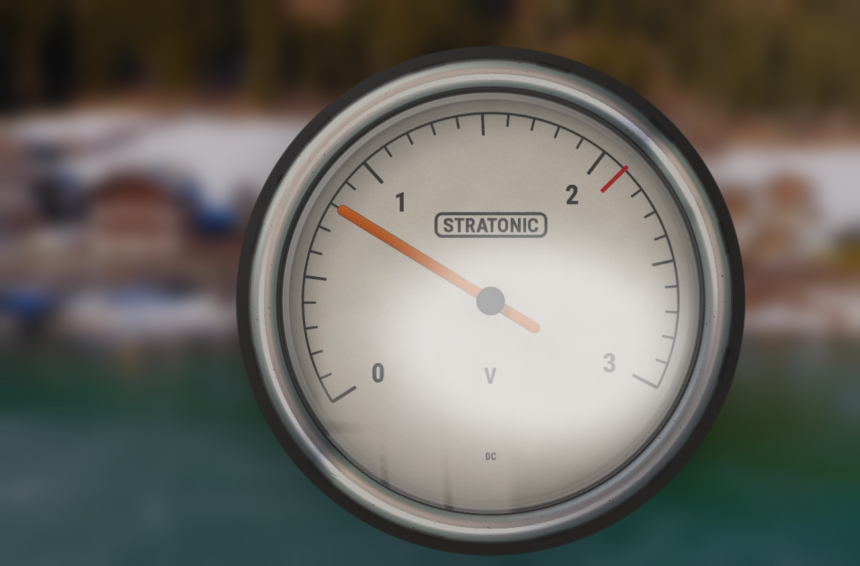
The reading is 0.8V
